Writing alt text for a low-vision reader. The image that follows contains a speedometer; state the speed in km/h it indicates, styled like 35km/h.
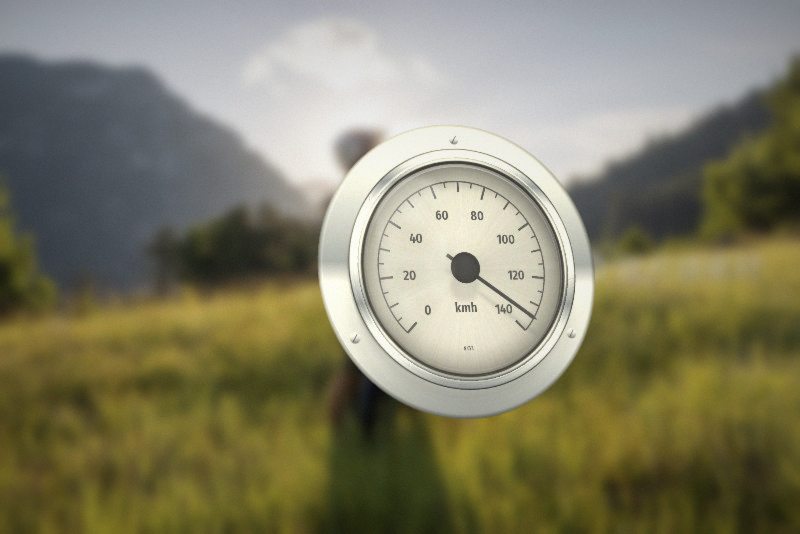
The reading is 135km/h
